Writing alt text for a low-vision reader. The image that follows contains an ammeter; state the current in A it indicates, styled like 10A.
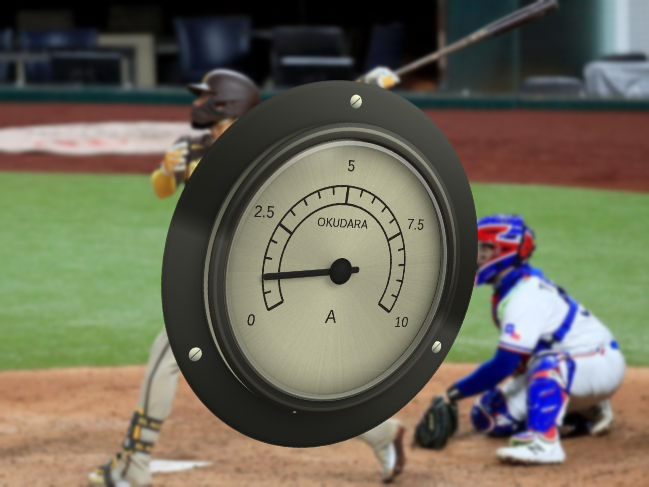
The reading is 1A
